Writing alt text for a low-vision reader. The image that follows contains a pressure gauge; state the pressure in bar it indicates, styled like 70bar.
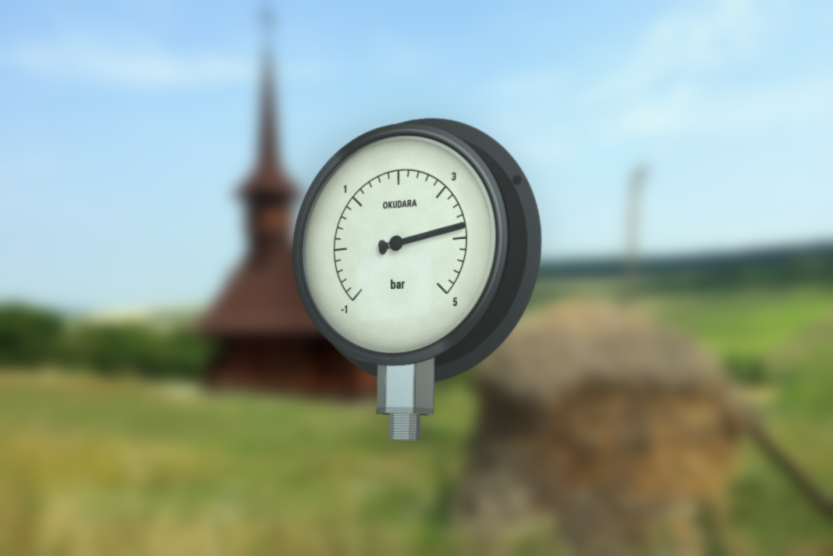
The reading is 3.8bar
